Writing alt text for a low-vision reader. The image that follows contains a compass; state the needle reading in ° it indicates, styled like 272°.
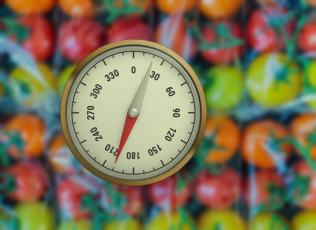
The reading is 200°
